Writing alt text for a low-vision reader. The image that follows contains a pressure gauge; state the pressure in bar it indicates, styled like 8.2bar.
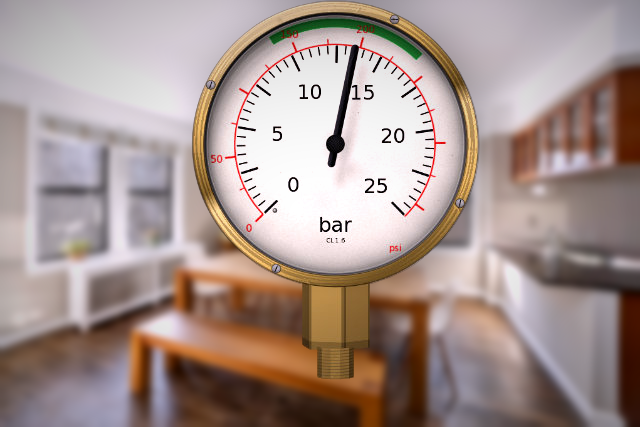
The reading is 13.5bar
